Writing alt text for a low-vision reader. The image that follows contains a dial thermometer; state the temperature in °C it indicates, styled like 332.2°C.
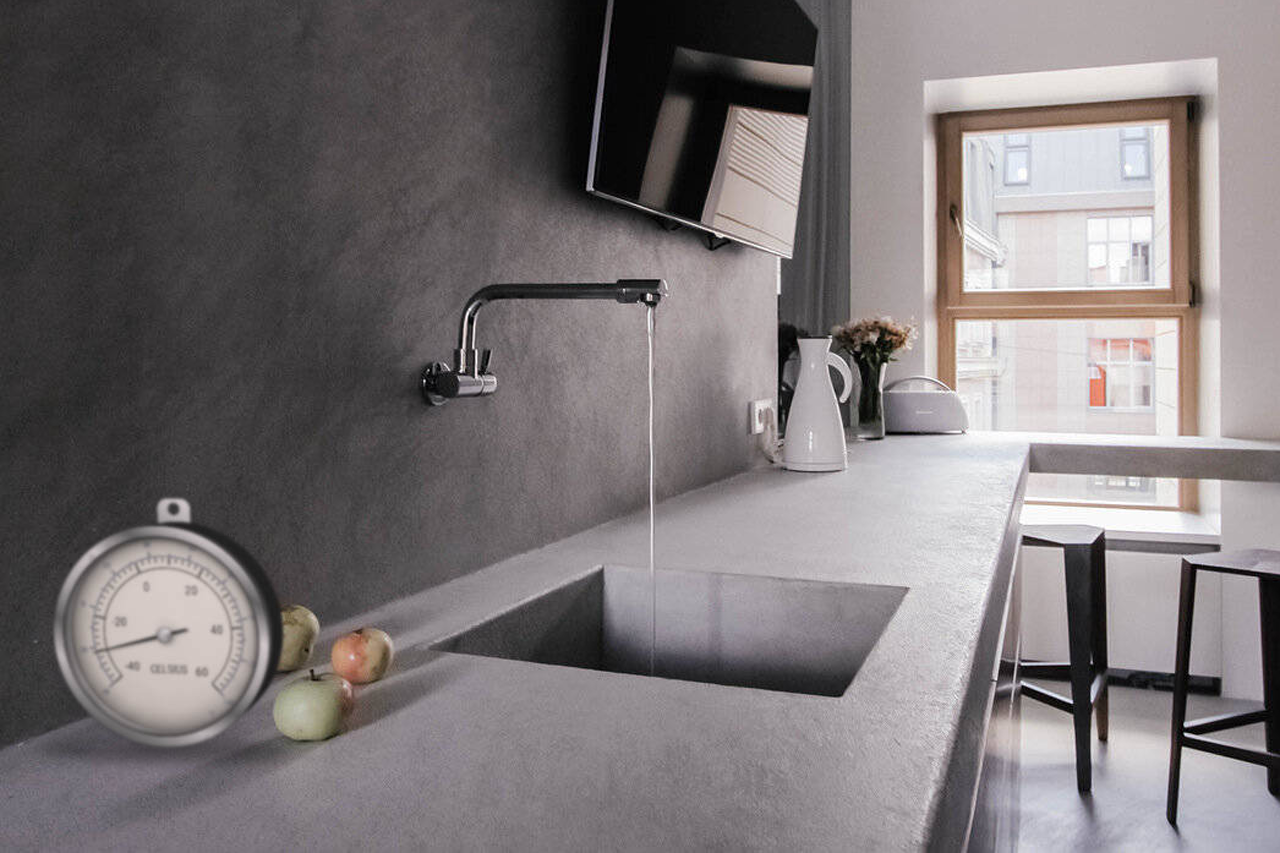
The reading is -30°C
